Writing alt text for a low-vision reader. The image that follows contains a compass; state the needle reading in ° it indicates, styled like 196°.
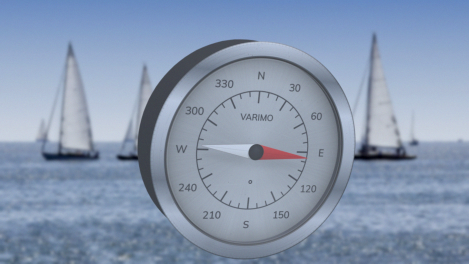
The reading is 95°
